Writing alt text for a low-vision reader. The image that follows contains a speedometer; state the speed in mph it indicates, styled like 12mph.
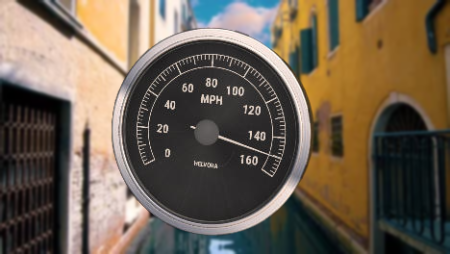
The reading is 150mph
